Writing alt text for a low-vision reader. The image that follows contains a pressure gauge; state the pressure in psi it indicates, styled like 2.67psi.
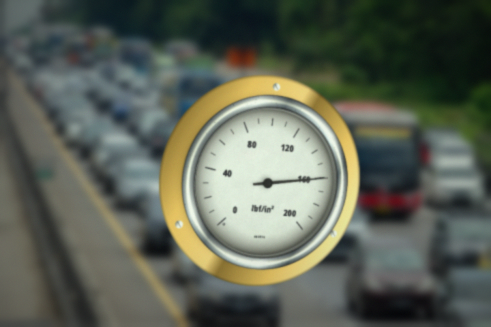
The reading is 160psi
